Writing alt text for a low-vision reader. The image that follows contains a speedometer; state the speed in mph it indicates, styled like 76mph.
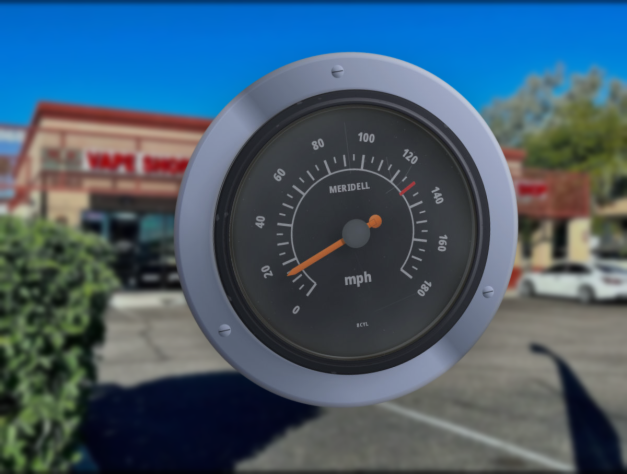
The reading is 15mph
